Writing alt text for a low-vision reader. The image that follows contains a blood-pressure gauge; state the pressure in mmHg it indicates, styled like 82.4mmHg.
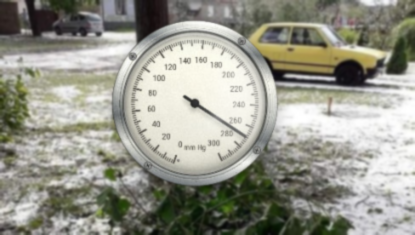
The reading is 270mmHg
